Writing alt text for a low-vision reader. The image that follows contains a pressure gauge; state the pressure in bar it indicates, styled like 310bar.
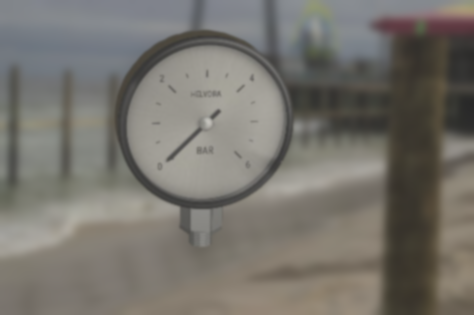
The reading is 0bar
